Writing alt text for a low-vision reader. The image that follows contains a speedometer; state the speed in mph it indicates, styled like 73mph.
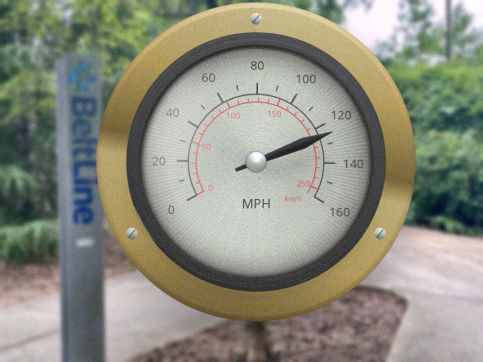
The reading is 125mph
